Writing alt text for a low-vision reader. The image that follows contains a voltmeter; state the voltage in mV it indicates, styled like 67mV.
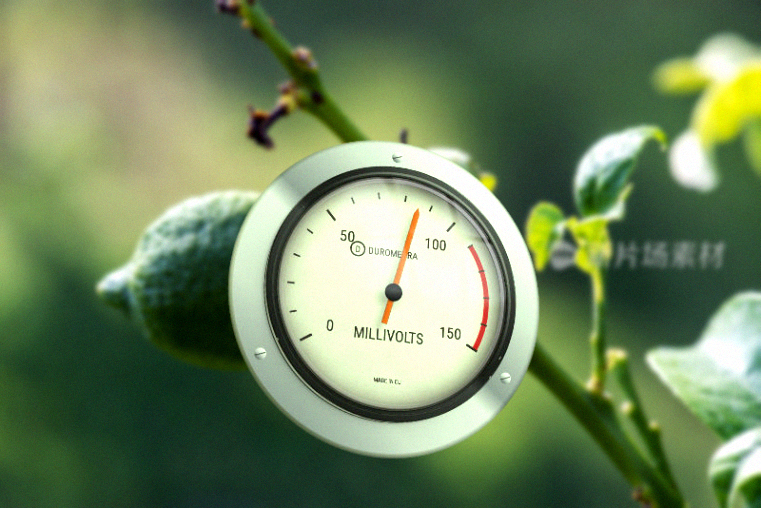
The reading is 85mV
